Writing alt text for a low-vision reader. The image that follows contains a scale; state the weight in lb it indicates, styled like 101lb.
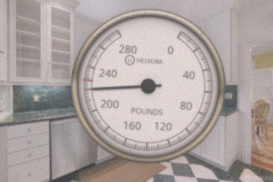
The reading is 220lb
